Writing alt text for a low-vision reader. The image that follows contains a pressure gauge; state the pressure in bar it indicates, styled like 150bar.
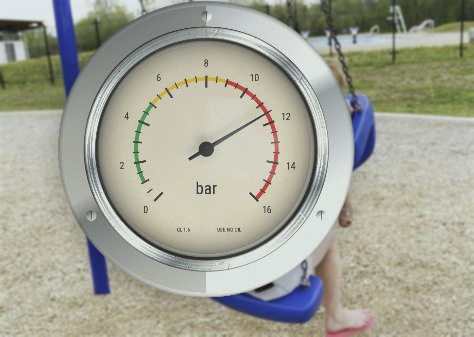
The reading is 11.5bar
